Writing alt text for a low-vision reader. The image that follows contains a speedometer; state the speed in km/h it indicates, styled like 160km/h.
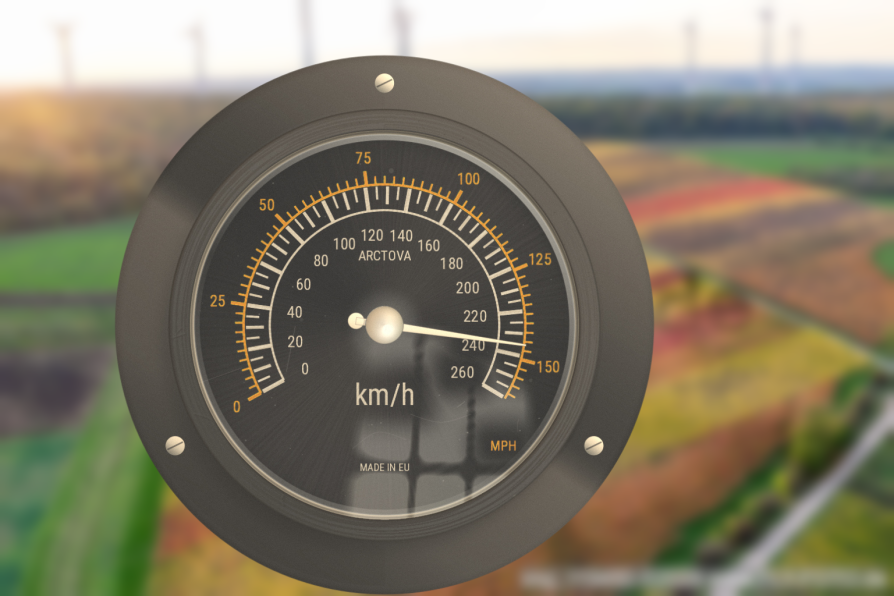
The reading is 235km/h
